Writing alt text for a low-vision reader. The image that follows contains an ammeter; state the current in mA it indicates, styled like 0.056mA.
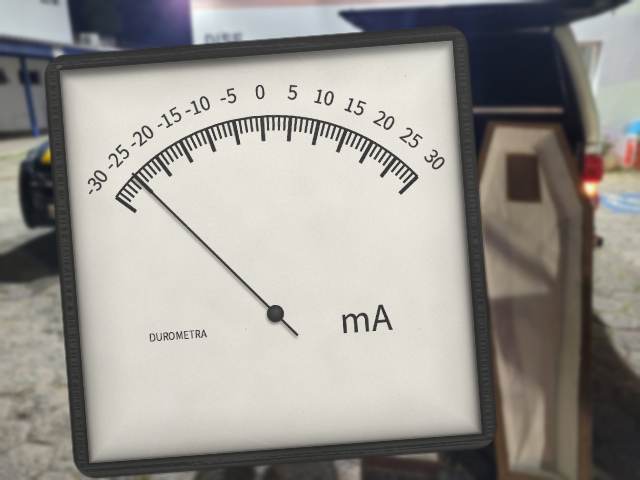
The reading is -25mA
